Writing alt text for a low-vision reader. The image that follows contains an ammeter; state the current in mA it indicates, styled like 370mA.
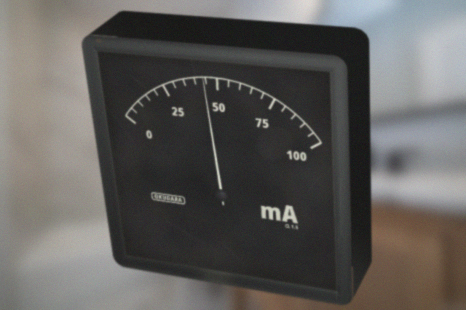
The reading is 45mA
